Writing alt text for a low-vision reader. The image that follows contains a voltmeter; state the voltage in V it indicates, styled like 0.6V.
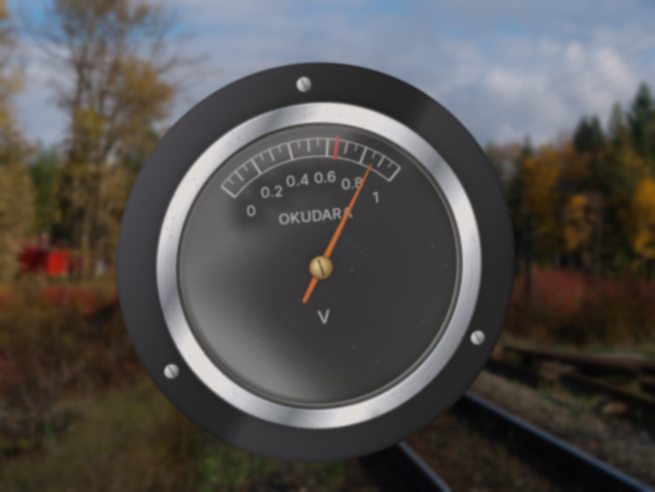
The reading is 0.85V
